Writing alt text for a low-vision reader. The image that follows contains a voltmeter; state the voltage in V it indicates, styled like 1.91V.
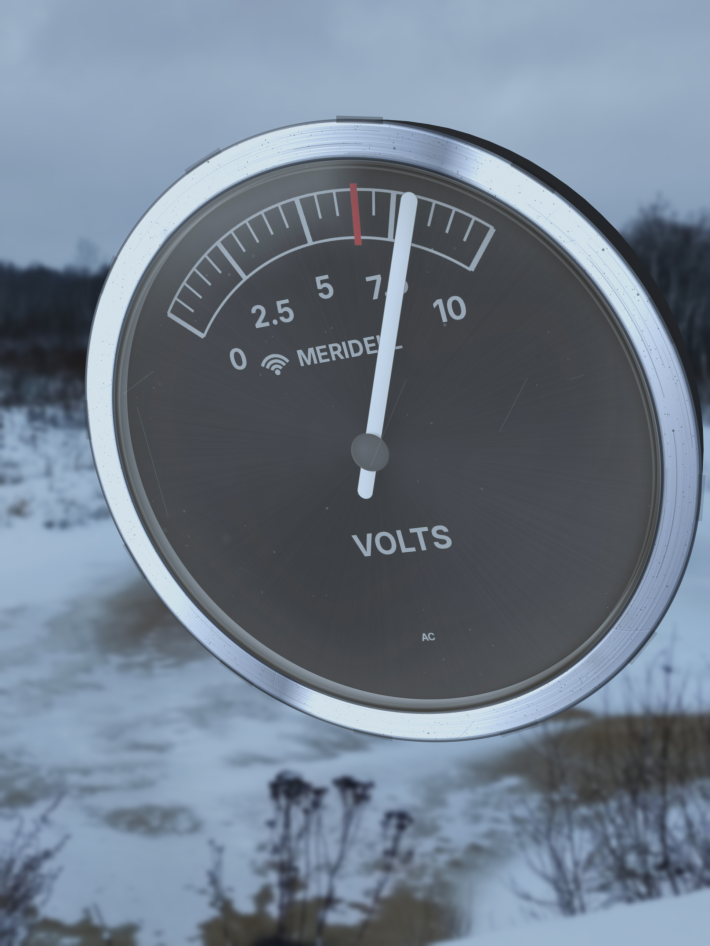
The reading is 8V
